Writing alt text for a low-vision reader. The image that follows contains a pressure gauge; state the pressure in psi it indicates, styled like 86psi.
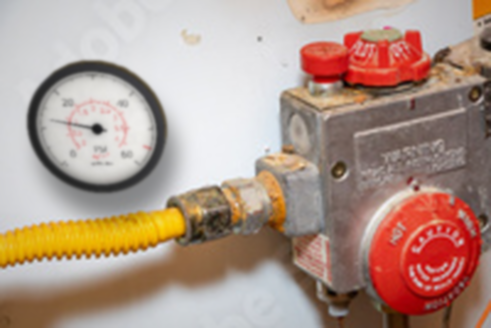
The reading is 12.5psi
